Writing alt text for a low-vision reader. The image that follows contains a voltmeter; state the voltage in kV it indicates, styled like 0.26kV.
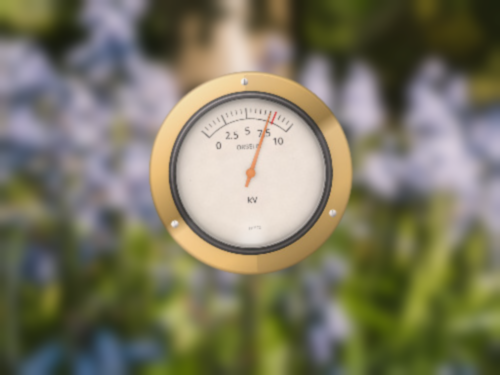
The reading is 7.5kV
